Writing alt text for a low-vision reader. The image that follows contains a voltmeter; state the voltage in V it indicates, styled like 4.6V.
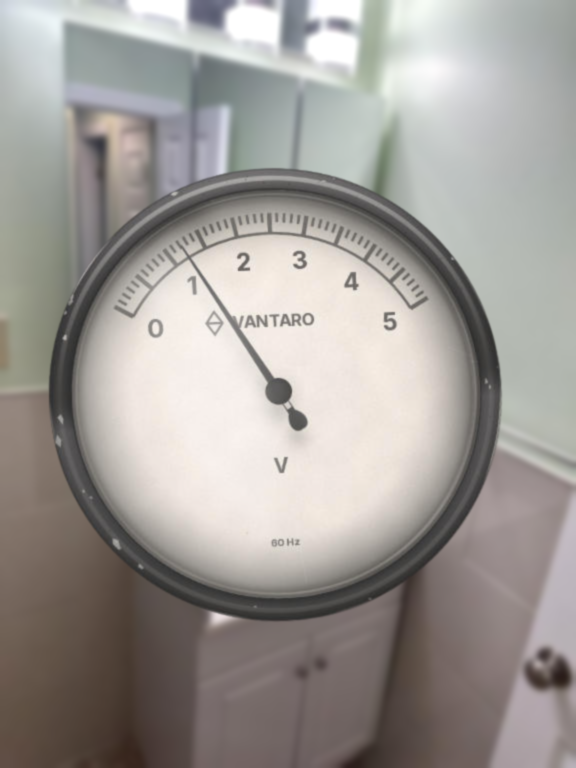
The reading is 1.2V
